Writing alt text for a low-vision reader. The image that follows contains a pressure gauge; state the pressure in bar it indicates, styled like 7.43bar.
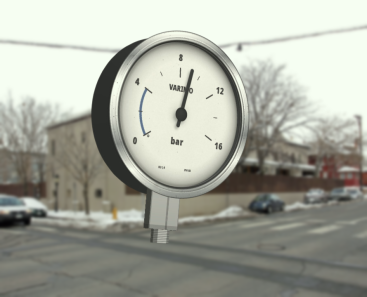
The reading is 9bar
